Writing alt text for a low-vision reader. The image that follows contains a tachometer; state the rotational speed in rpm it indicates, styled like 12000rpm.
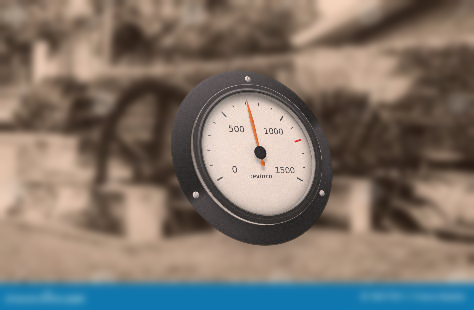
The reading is 700rpm
